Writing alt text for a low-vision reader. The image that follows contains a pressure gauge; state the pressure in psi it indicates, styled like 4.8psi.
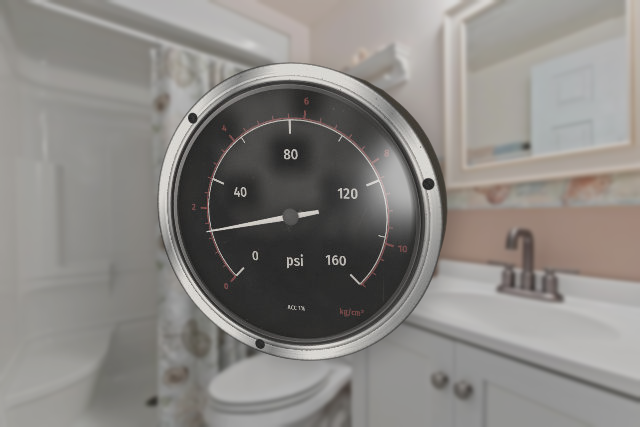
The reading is 20psi
